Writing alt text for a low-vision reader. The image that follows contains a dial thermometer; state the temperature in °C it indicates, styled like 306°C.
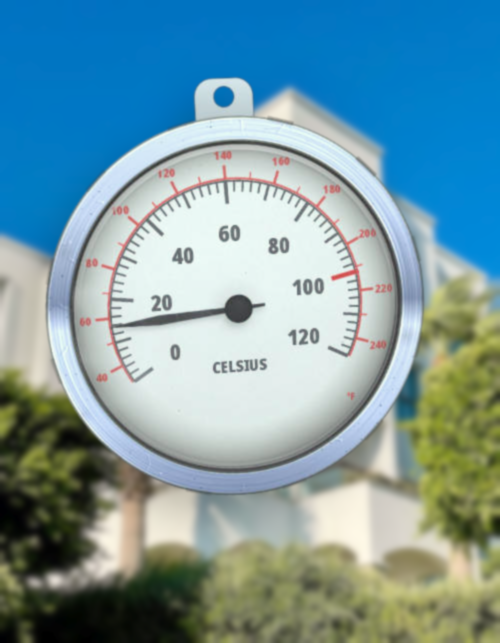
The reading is 14°C
